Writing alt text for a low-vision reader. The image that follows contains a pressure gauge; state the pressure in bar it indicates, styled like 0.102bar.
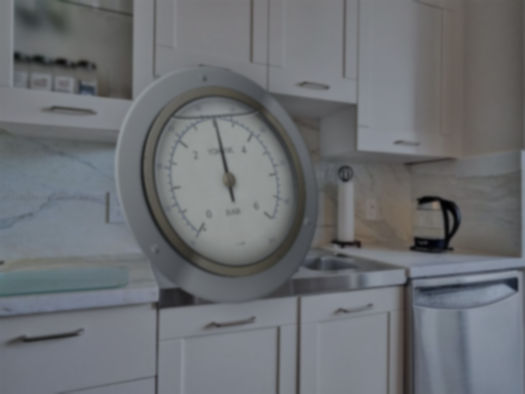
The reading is 3bar
